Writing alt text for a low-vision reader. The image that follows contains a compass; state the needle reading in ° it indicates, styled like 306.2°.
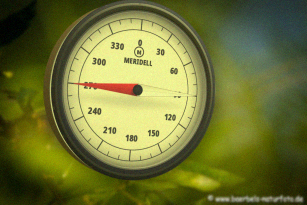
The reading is 270°
